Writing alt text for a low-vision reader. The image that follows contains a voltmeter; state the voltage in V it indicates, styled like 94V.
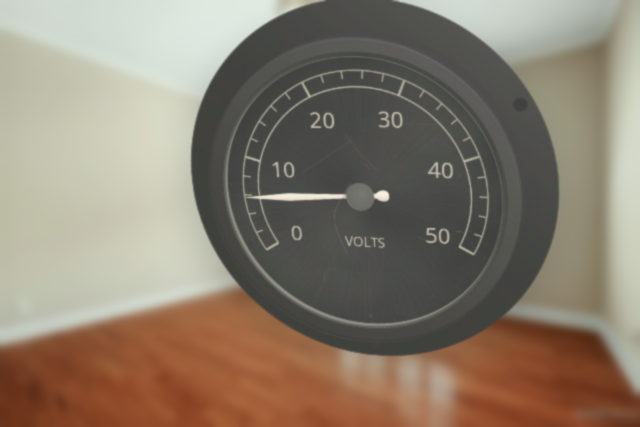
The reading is 6V
